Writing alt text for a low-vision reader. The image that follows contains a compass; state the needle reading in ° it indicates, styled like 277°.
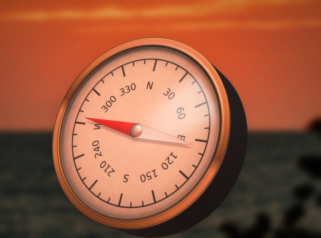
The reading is 275°
